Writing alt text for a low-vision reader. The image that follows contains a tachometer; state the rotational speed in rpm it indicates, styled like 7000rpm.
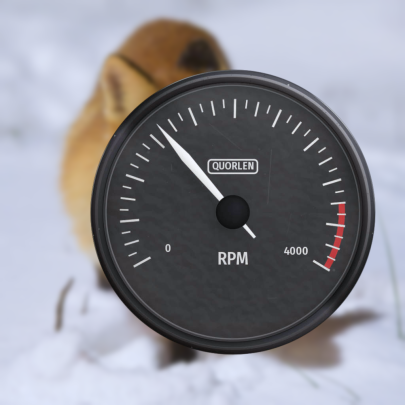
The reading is 1300rpm
